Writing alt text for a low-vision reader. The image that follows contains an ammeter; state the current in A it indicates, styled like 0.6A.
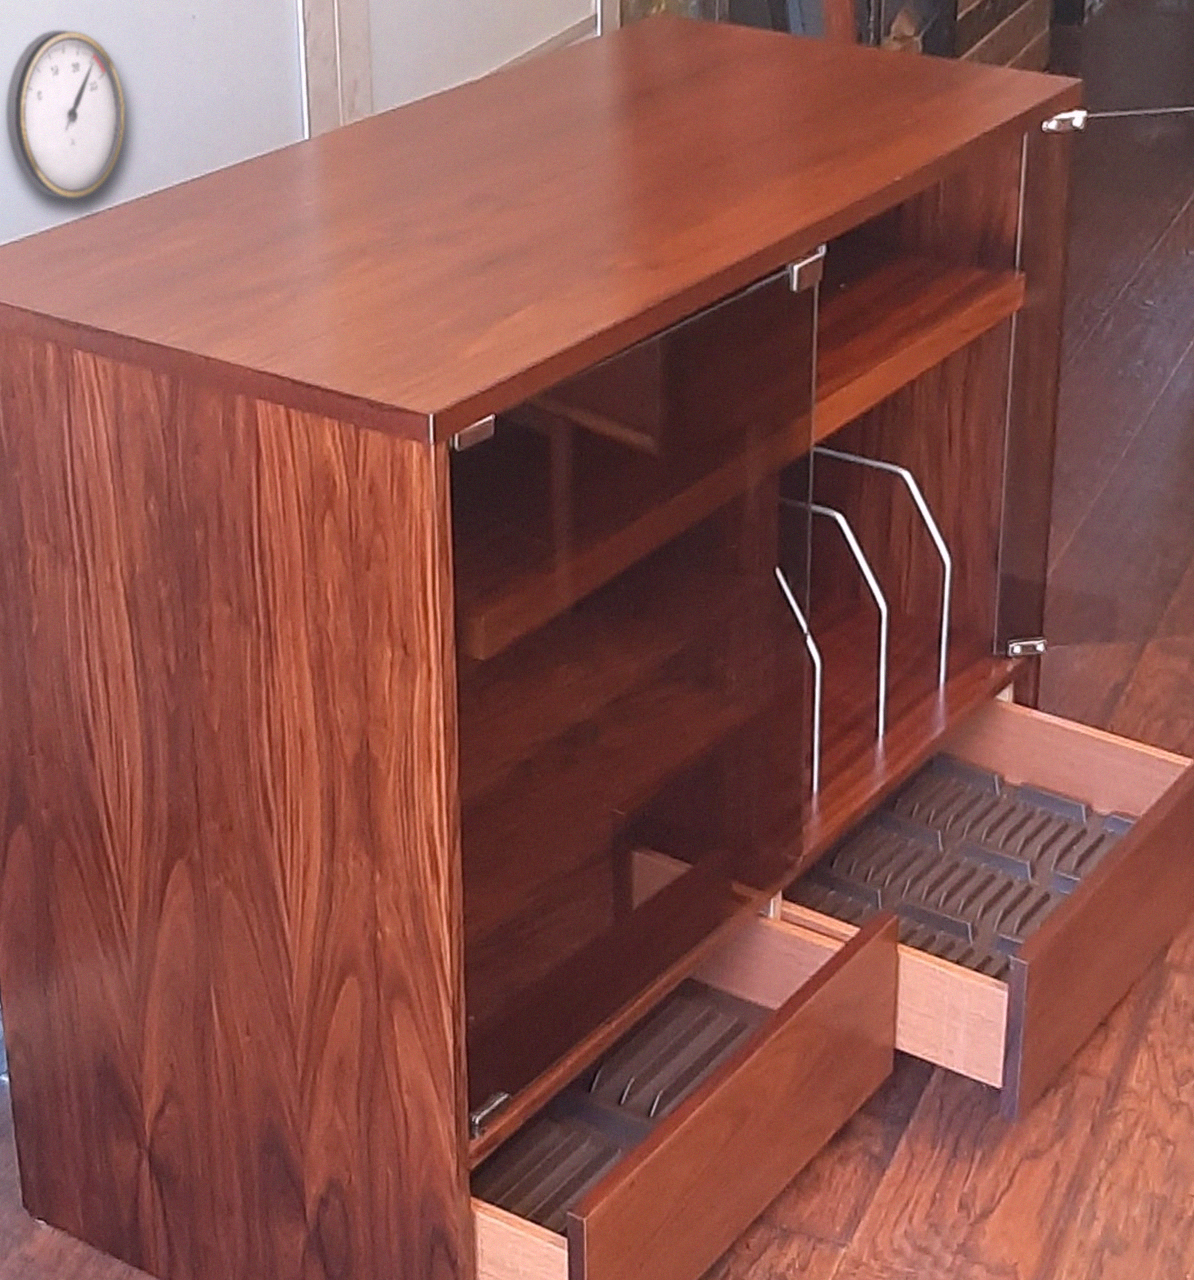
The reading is 25A
